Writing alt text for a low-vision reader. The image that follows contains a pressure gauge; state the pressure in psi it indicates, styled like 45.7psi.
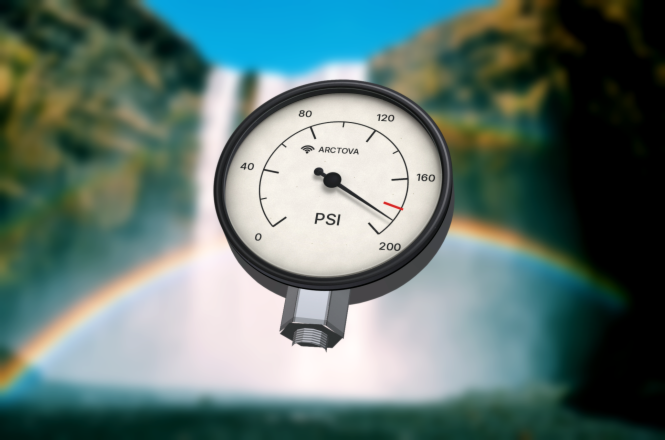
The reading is 190psi
